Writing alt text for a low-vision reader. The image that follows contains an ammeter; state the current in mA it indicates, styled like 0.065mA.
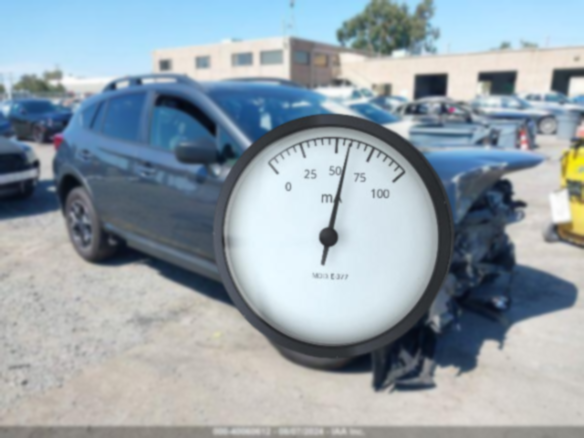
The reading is 60mA
